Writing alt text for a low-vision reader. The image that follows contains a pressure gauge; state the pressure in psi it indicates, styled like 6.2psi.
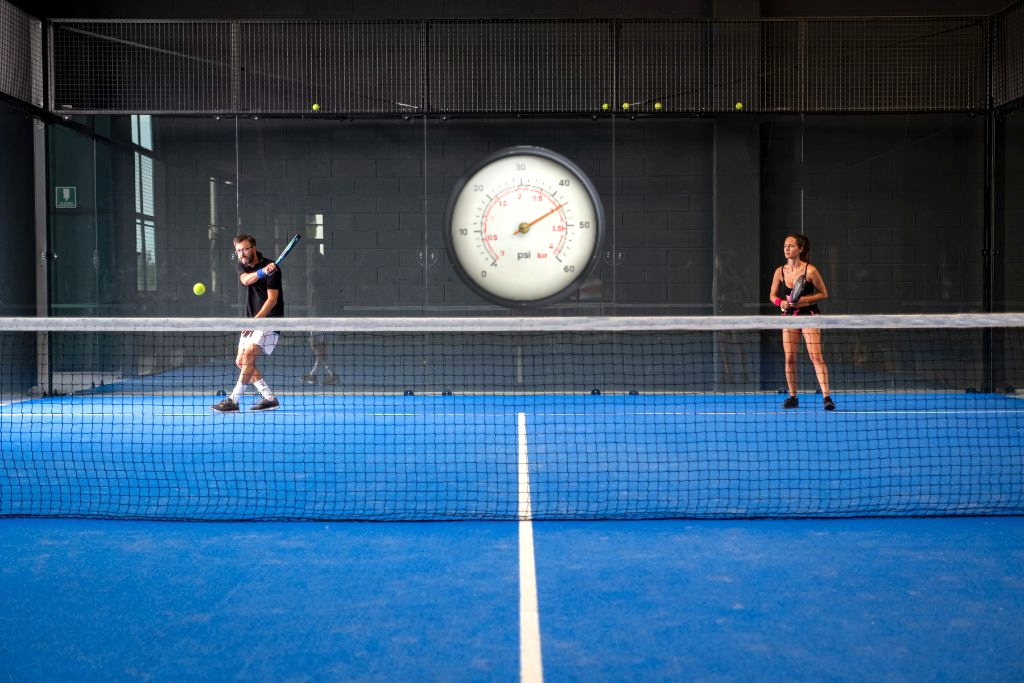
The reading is 44psi
